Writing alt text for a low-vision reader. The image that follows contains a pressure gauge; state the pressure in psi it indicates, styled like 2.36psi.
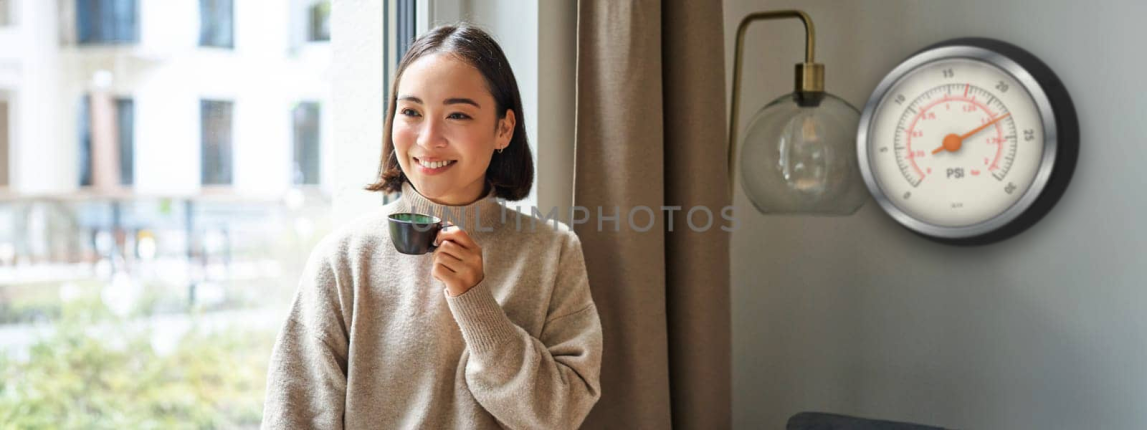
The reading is 22.5psi
